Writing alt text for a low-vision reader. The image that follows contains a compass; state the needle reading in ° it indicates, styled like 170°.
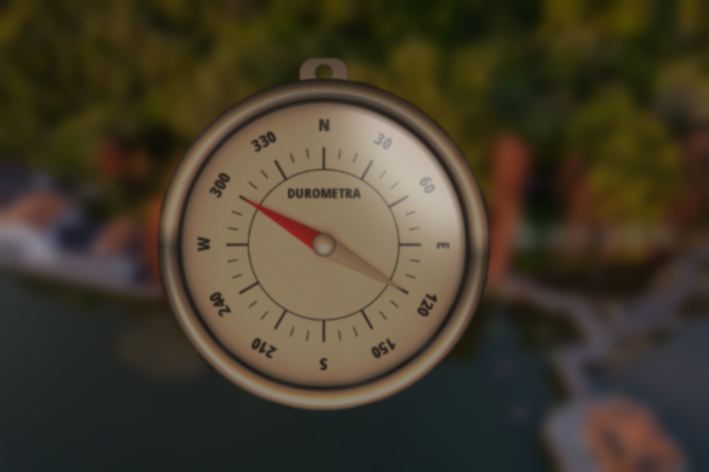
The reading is 300°
